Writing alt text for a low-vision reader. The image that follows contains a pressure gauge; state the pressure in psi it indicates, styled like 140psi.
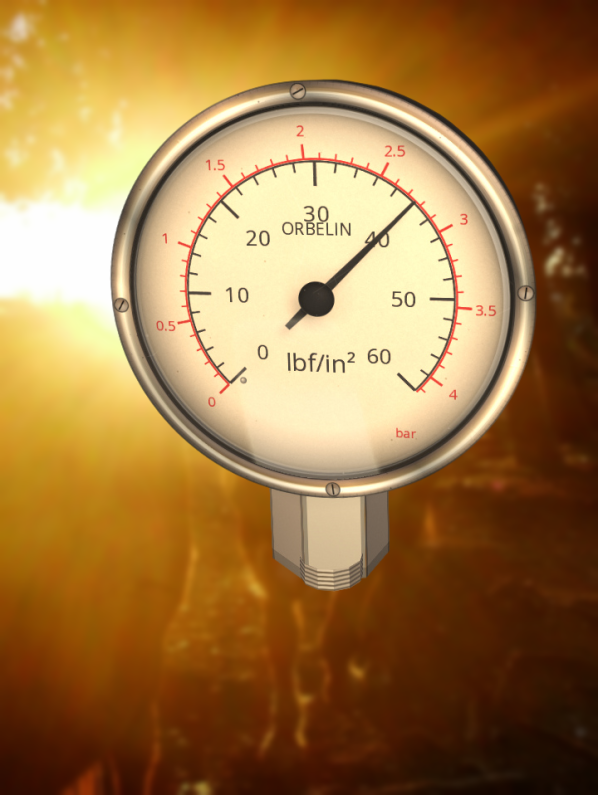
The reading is 40psi
